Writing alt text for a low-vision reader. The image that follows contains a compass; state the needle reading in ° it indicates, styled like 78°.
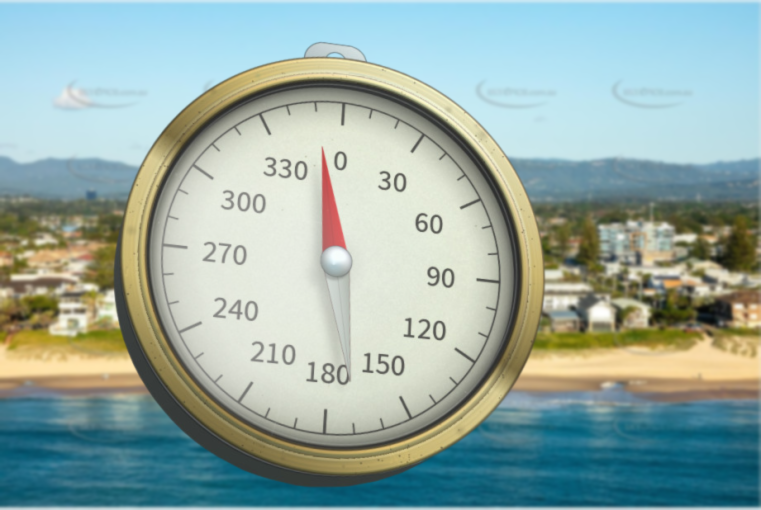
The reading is 350°
